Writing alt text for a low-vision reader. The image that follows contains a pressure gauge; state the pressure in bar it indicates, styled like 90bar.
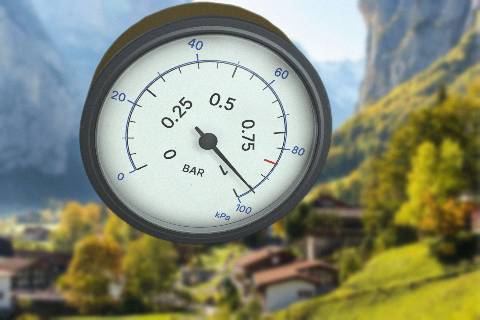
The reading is 0.95bar
